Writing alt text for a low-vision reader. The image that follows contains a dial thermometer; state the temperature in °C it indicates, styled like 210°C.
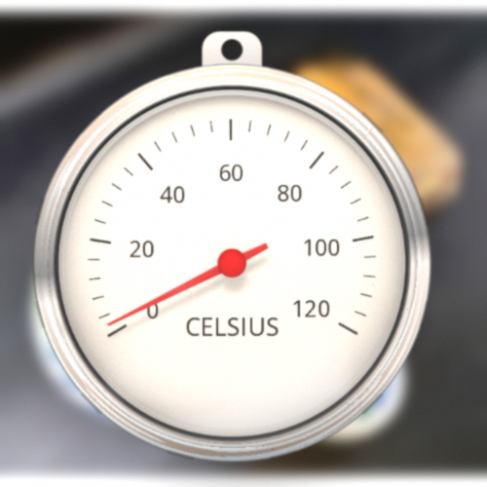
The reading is 2°C
